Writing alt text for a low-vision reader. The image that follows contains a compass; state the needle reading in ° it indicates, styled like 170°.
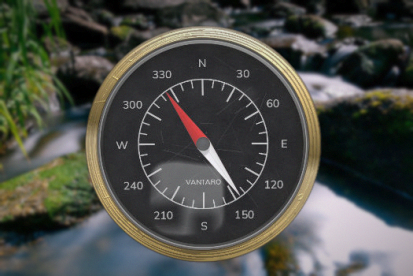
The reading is 325°
